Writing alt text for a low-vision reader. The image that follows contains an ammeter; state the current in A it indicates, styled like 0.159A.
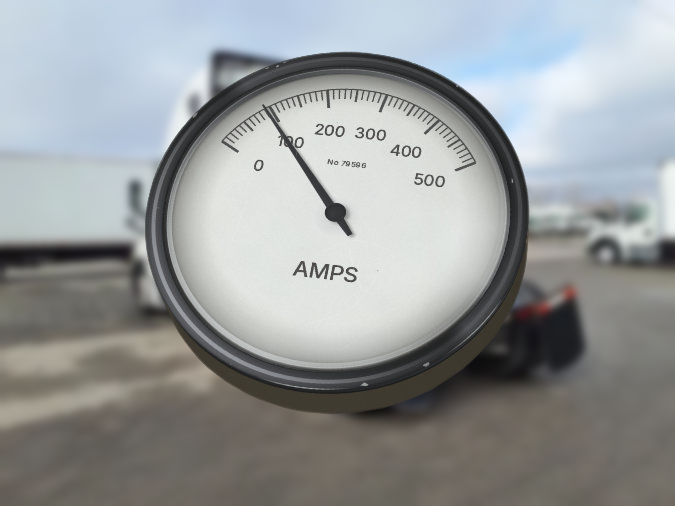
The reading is 90A
